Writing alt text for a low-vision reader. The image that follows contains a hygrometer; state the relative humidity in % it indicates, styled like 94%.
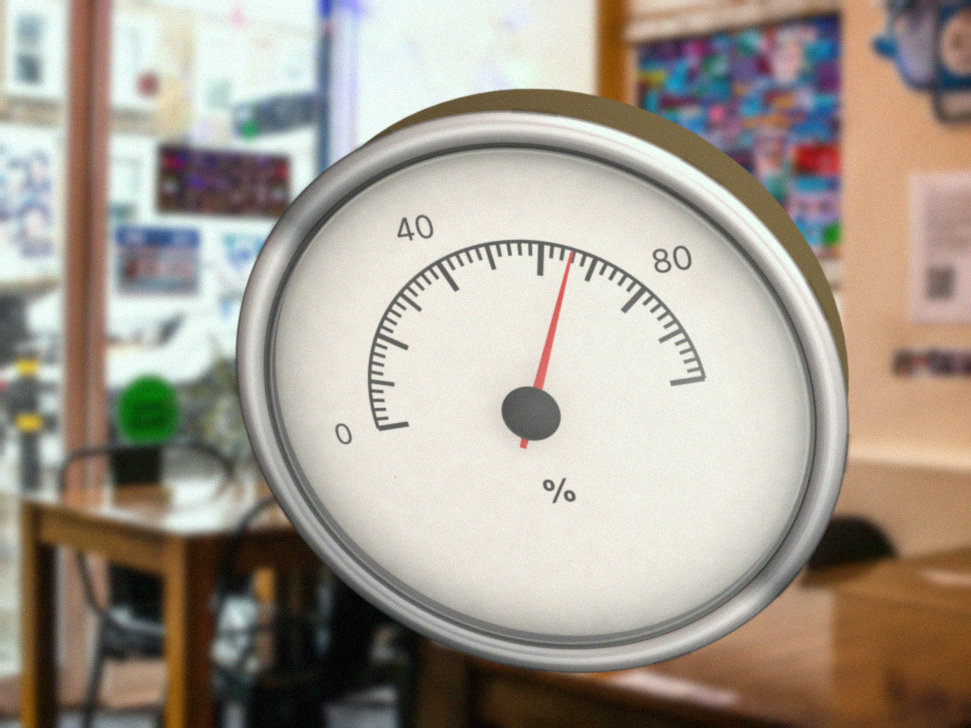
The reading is 66%
